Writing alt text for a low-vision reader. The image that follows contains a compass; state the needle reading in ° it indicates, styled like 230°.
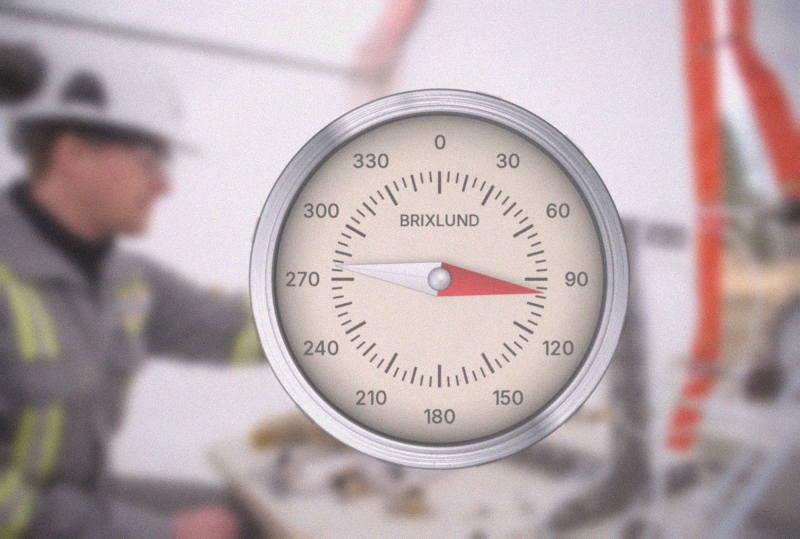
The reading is 97.5°
